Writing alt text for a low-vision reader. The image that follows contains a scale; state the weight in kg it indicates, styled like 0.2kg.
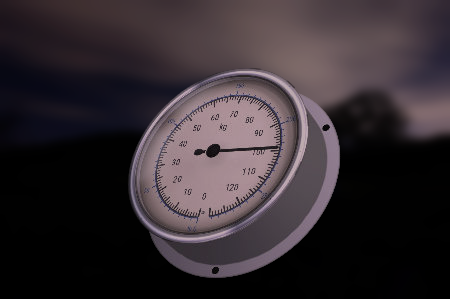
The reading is 100kg
